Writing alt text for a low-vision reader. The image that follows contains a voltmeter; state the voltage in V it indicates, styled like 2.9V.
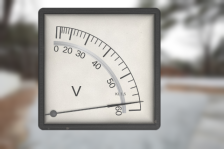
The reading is 58V
